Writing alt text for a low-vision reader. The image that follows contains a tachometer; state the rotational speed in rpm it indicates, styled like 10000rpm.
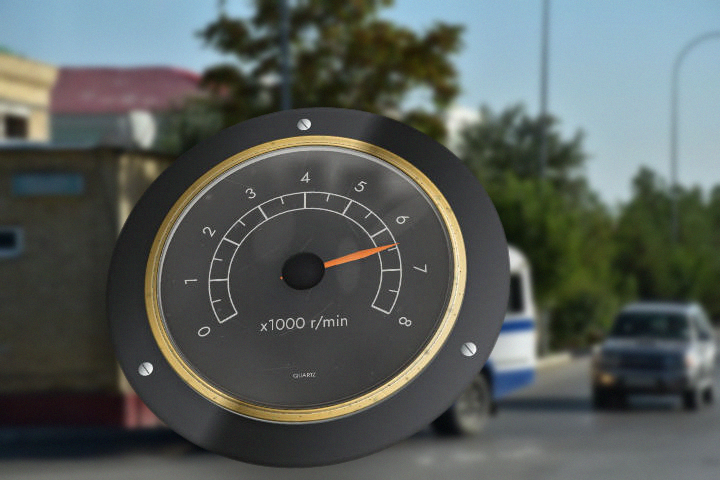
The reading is 6500rpm
